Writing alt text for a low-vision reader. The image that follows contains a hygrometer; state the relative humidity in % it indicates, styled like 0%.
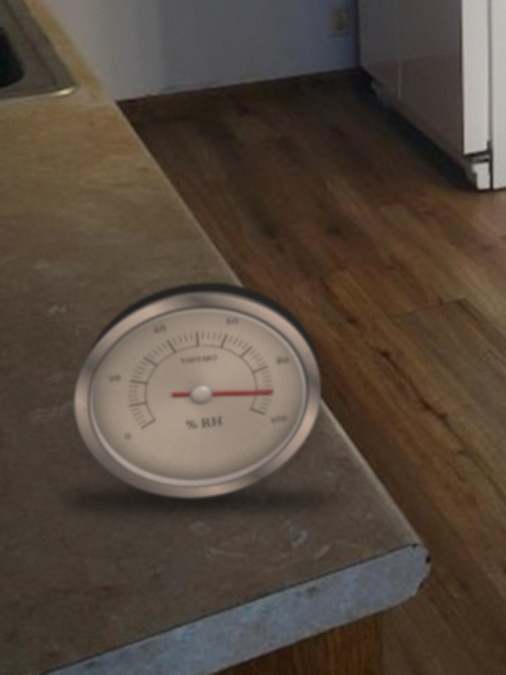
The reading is 90%
